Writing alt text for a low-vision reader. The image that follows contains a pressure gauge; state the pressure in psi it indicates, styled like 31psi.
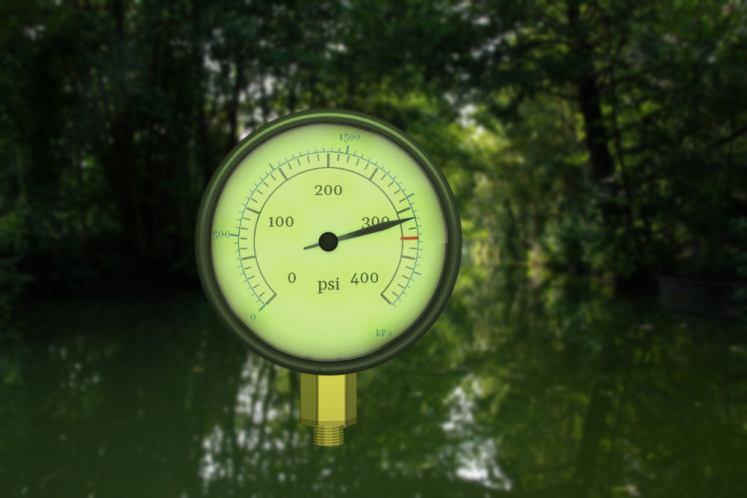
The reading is 310psi
